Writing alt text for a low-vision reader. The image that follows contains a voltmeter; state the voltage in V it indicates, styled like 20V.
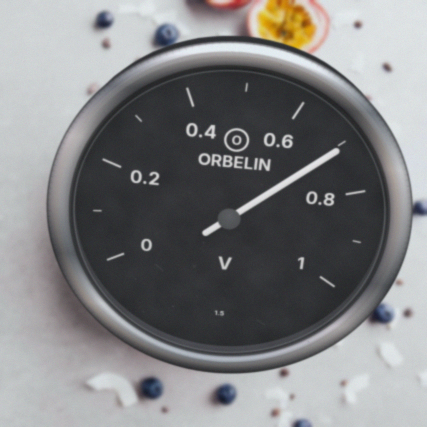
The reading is 0.7V
